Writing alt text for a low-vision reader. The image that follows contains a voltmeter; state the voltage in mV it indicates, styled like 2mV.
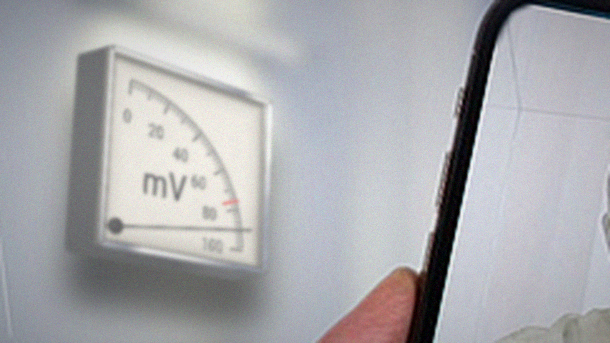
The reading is 90mV
